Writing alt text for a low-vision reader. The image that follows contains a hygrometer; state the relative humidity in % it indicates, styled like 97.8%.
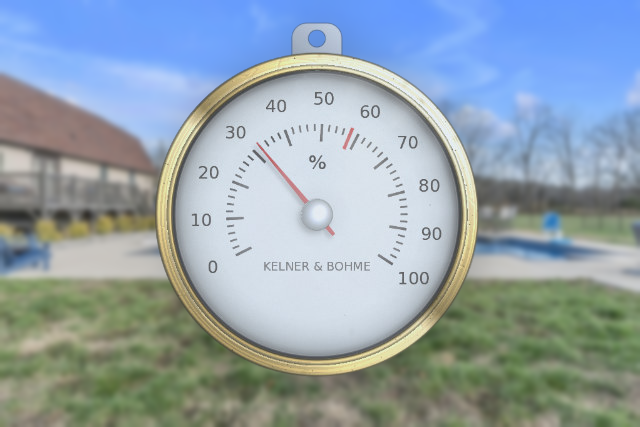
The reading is 32%
